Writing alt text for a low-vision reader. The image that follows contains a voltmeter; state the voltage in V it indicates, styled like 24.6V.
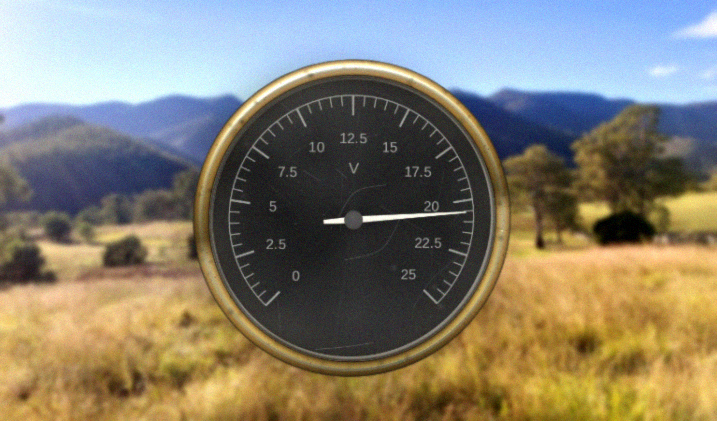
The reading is 20.5V
